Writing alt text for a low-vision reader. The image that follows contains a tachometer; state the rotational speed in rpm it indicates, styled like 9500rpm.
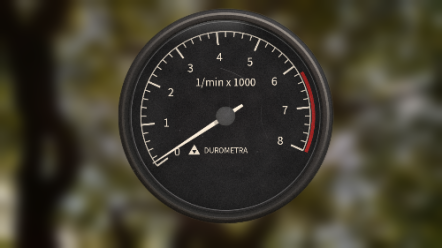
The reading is 100rpm
